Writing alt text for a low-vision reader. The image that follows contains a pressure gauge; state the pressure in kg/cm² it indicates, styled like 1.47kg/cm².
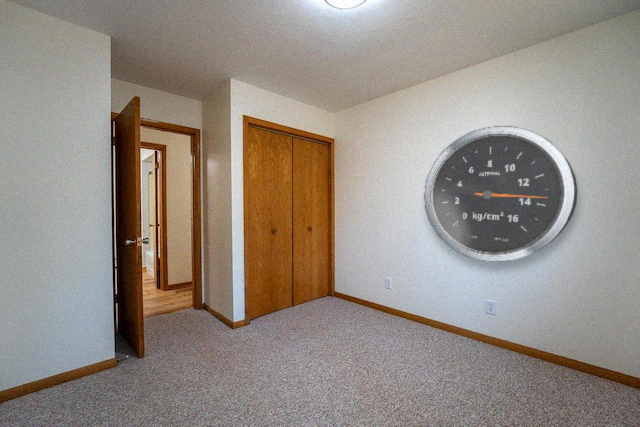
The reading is 13.5kg/cm²
